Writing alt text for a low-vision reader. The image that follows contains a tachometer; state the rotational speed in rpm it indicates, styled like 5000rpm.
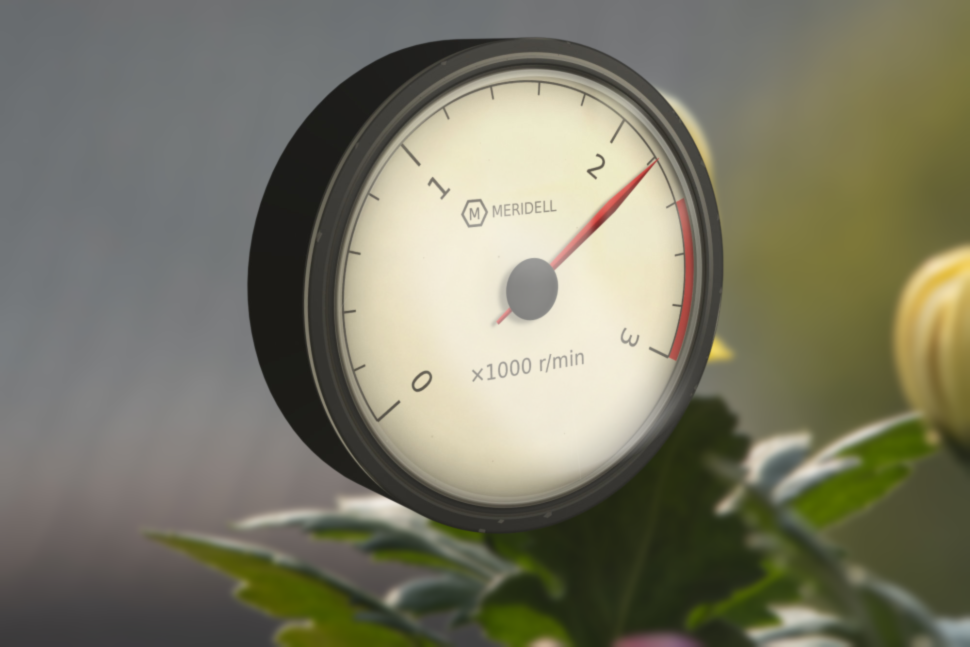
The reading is 2200rpm
